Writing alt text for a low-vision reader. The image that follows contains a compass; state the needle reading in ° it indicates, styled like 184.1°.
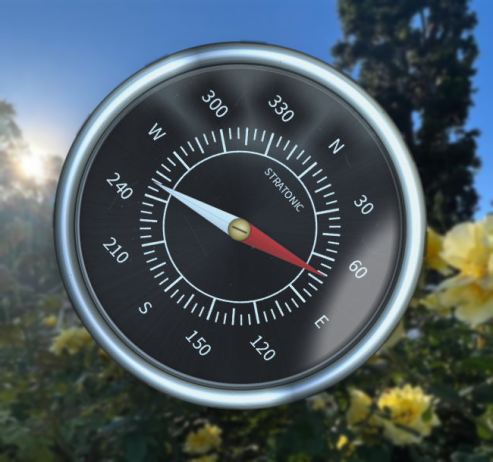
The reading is 70°
